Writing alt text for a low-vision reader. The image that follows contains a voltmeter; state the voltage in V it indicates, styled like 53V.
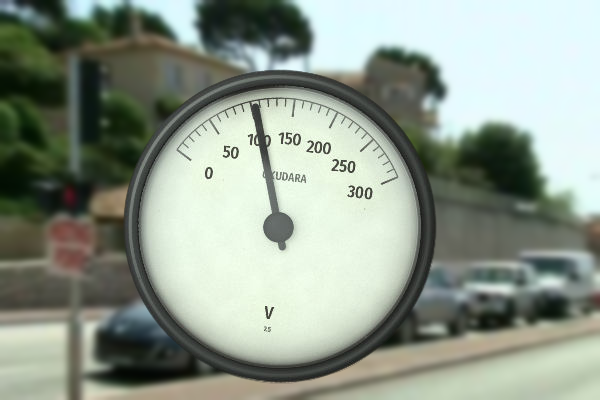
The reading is 105V
